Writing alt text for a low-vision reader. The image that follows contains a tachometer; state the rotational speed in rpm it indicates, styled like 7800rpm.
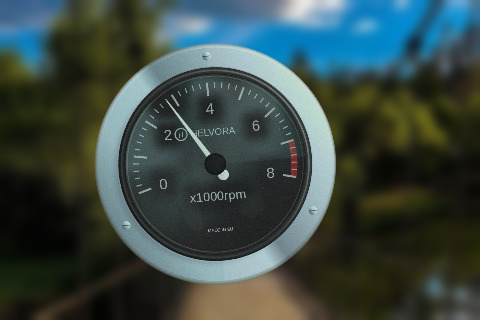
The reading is 2800rpm
